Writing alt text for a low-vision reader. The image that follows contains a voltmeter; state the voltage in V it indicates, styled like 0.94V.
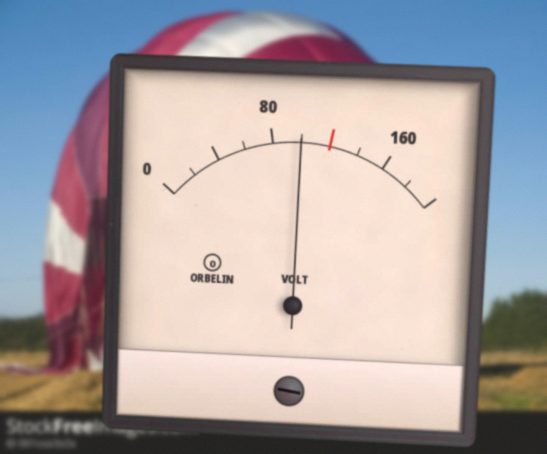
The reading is 100V
